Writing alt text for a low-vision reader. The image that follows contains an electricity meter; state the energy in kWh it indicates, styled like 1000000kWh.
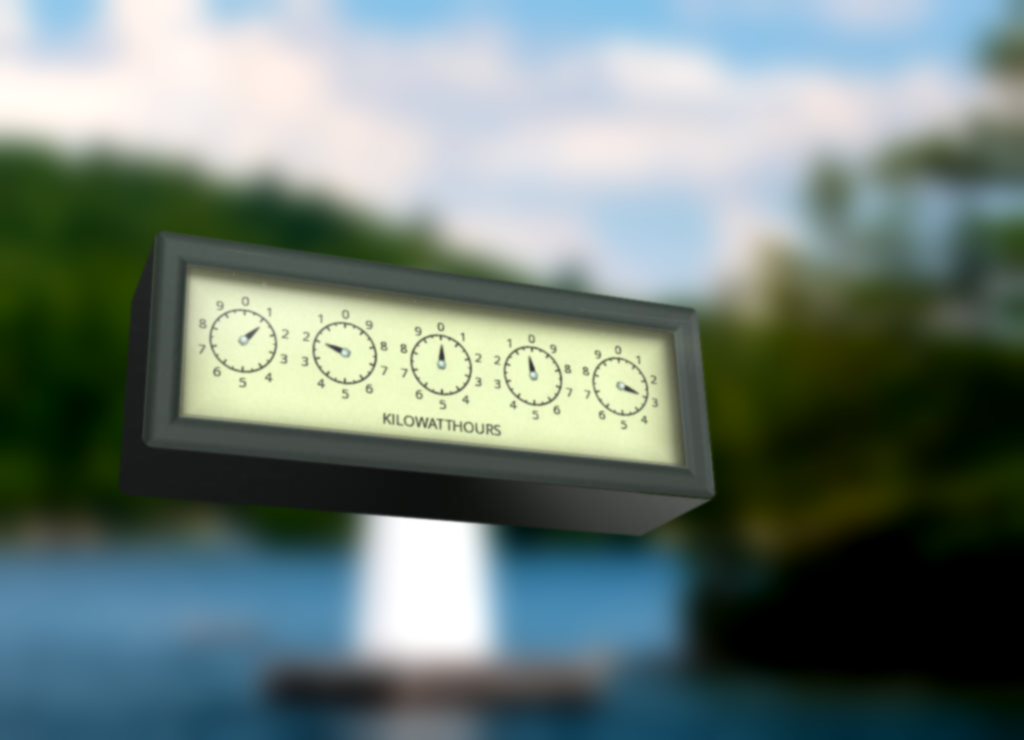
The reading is 12003kWh
